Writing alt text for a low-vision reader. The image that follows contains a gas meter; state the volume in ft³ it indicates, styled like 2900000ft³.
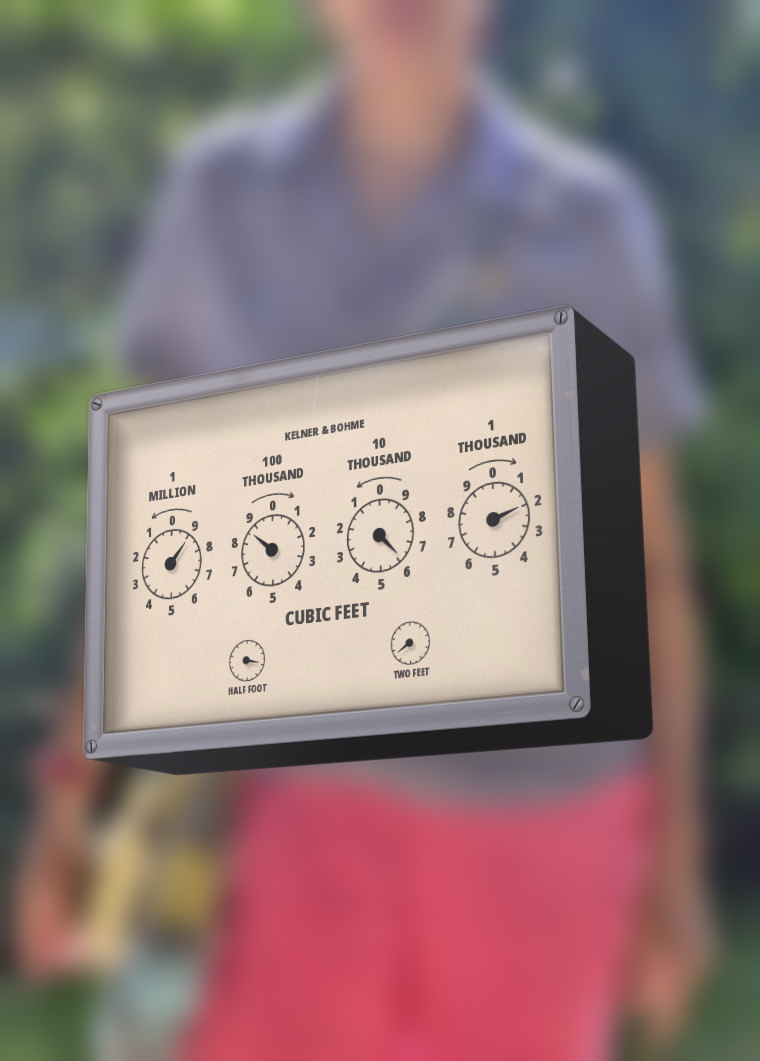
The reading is 886200ft³
